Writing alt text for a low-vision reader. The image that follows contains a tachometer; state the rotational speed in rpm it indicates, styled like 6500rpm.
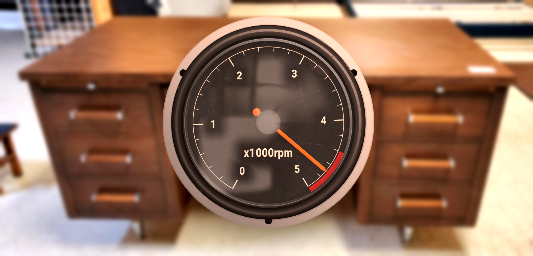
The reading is 4700rpm
